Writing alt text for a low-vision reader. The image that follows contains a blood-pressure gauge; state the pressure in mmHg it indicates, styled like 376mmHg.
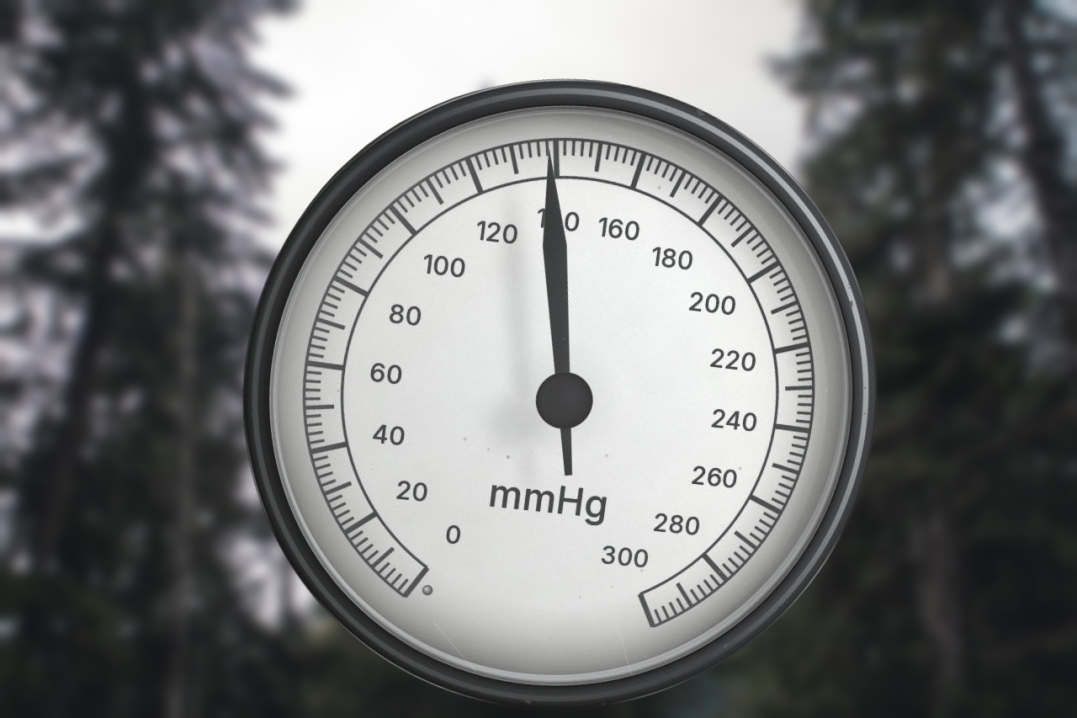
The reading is 138mmHg
